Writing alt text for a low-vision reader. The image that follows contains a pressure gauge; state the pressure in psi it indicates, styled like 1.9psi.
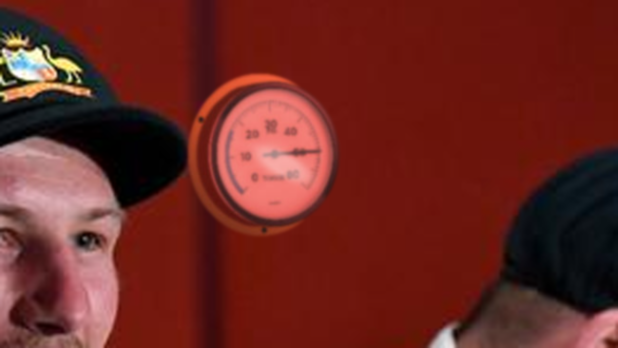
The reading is 50psi
